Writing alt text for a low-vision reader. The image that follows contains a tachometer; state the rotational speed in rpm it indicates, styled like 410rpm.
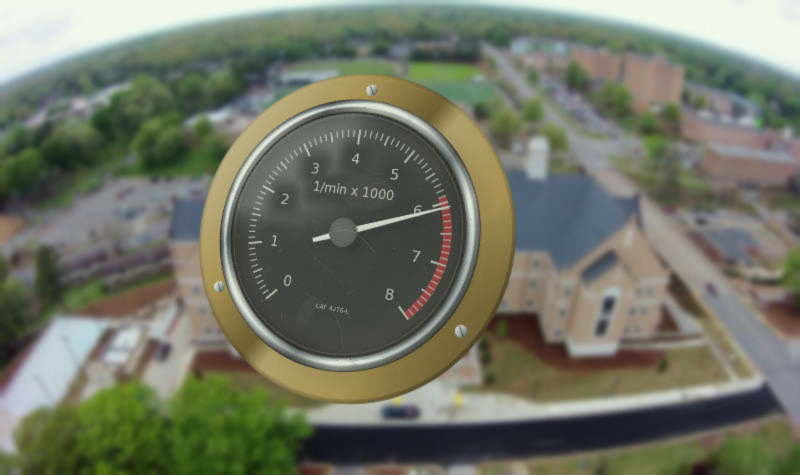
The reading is 6100rpm
